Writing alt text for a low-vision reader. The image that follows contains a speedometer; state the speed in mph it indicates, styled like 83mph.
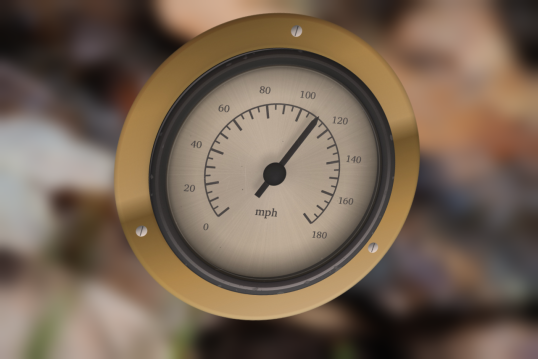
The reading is 110mph
